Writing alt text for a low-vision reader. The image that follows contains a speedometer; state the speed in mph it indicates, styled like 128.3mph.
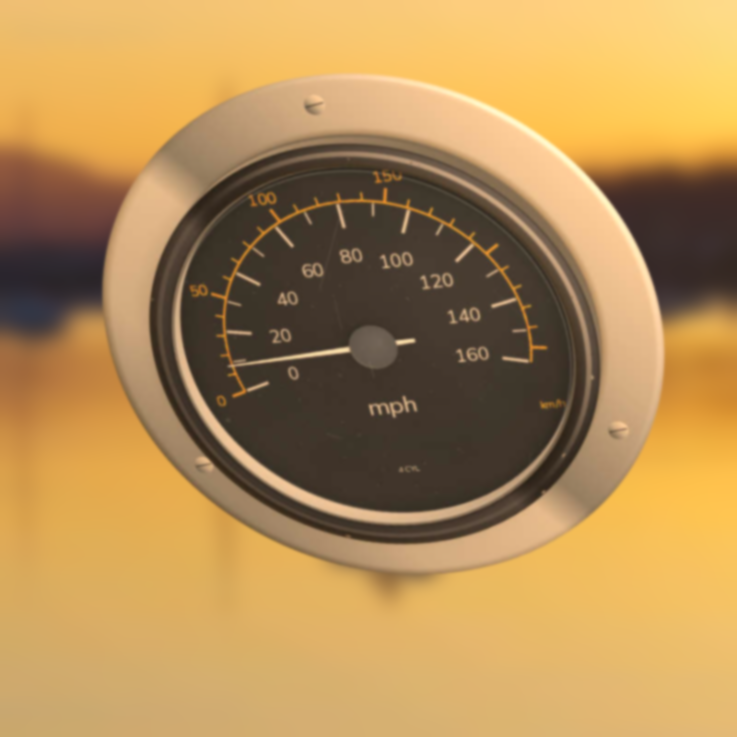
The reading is 10mph
